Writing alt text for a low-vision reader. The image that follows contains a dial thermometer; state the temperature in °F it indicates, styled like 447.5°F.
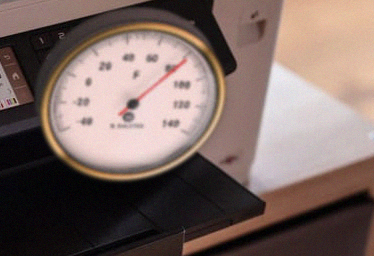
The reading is 80°F
